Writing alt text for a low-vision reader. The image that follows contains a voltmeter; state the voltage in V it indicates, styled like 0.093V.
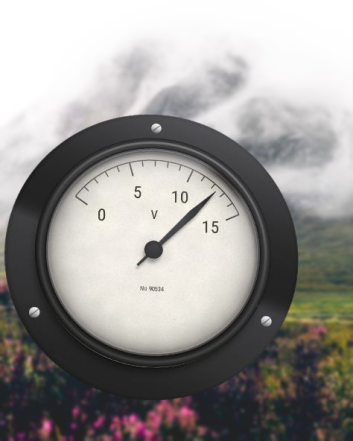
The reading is 12.5V
